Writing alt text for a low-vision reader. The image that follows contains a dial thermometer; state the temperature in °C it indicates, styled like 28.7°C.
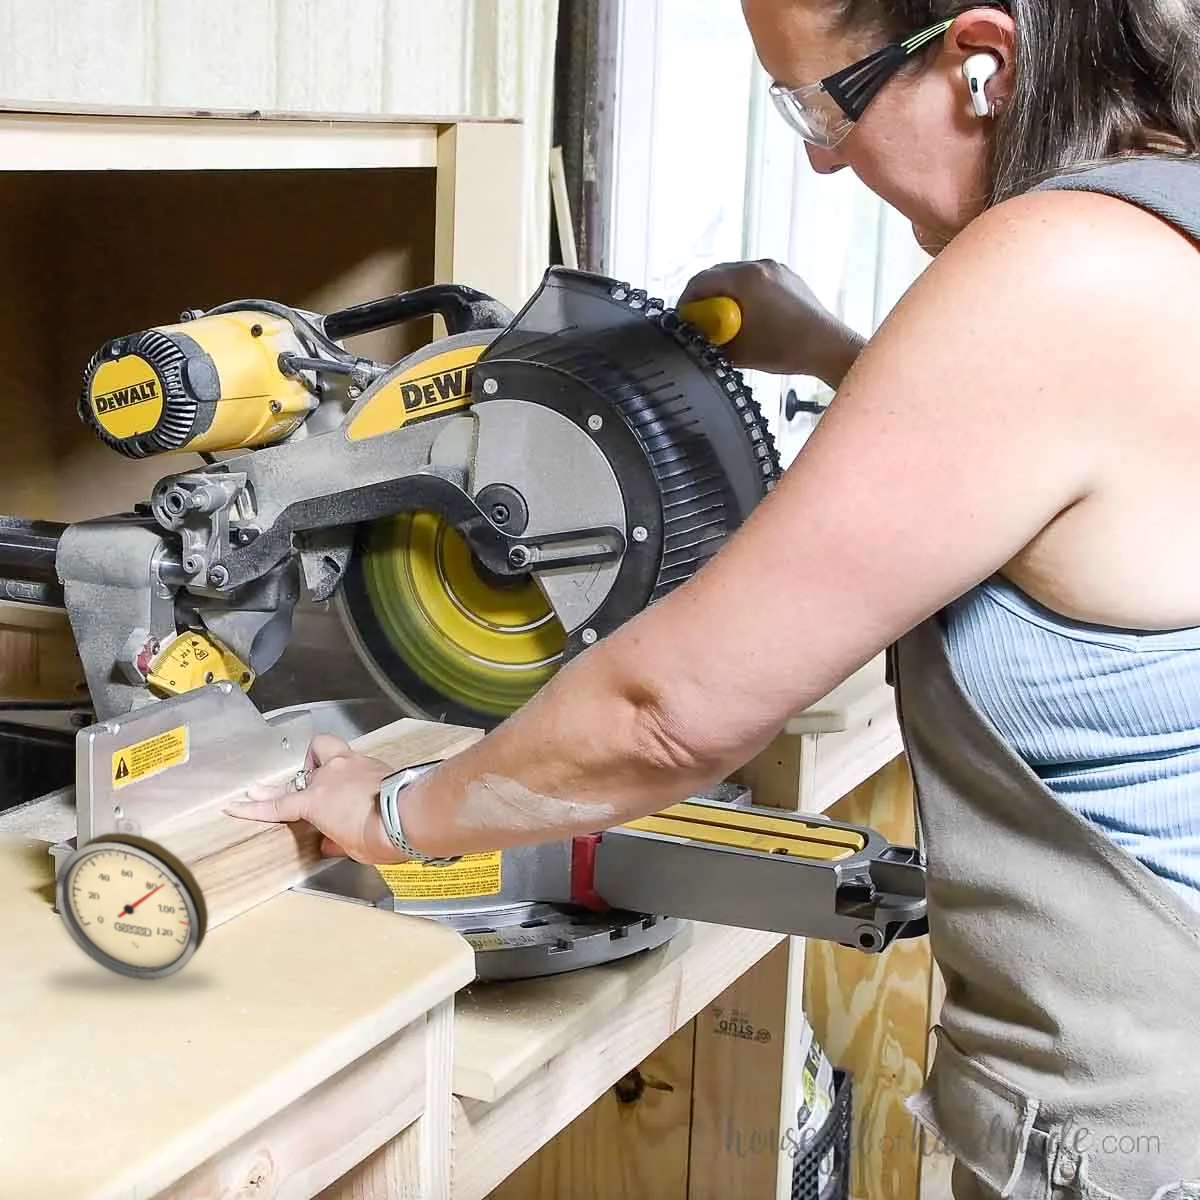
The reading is 84°C
